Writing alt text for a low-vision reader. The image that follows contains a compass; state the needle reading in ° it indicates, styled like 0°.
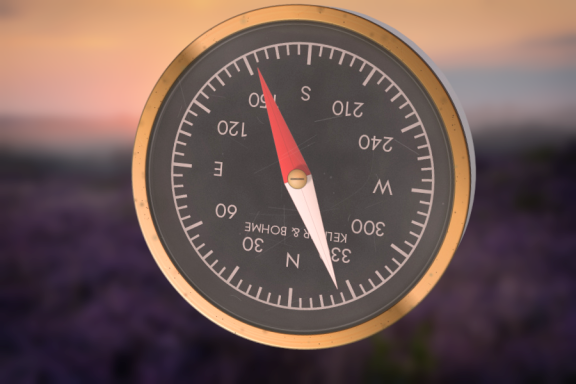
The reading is 155°
